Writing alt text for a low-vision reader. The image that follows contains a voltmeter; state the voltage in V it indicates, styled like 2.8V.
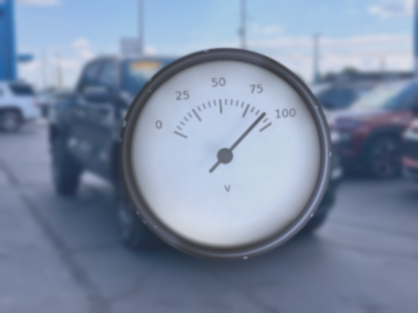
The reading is 90V
